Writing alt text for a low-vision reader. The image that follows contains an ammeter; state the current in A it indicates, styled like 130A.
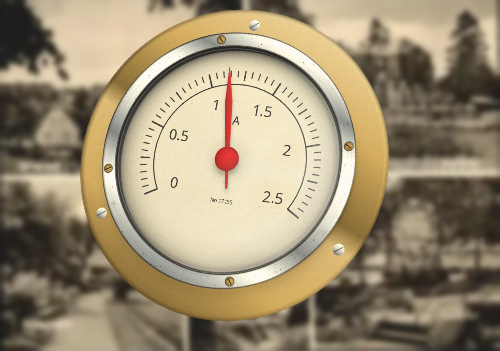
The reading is 1.15A
